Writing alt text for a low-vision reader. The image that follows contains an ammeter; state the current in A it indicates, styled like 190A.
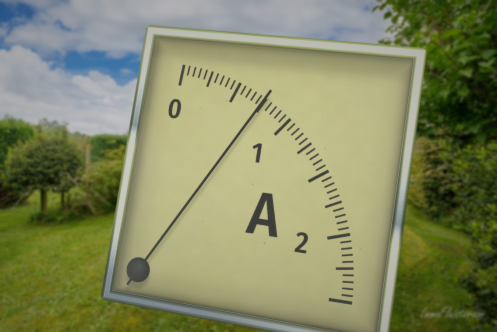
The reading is 0.75A
